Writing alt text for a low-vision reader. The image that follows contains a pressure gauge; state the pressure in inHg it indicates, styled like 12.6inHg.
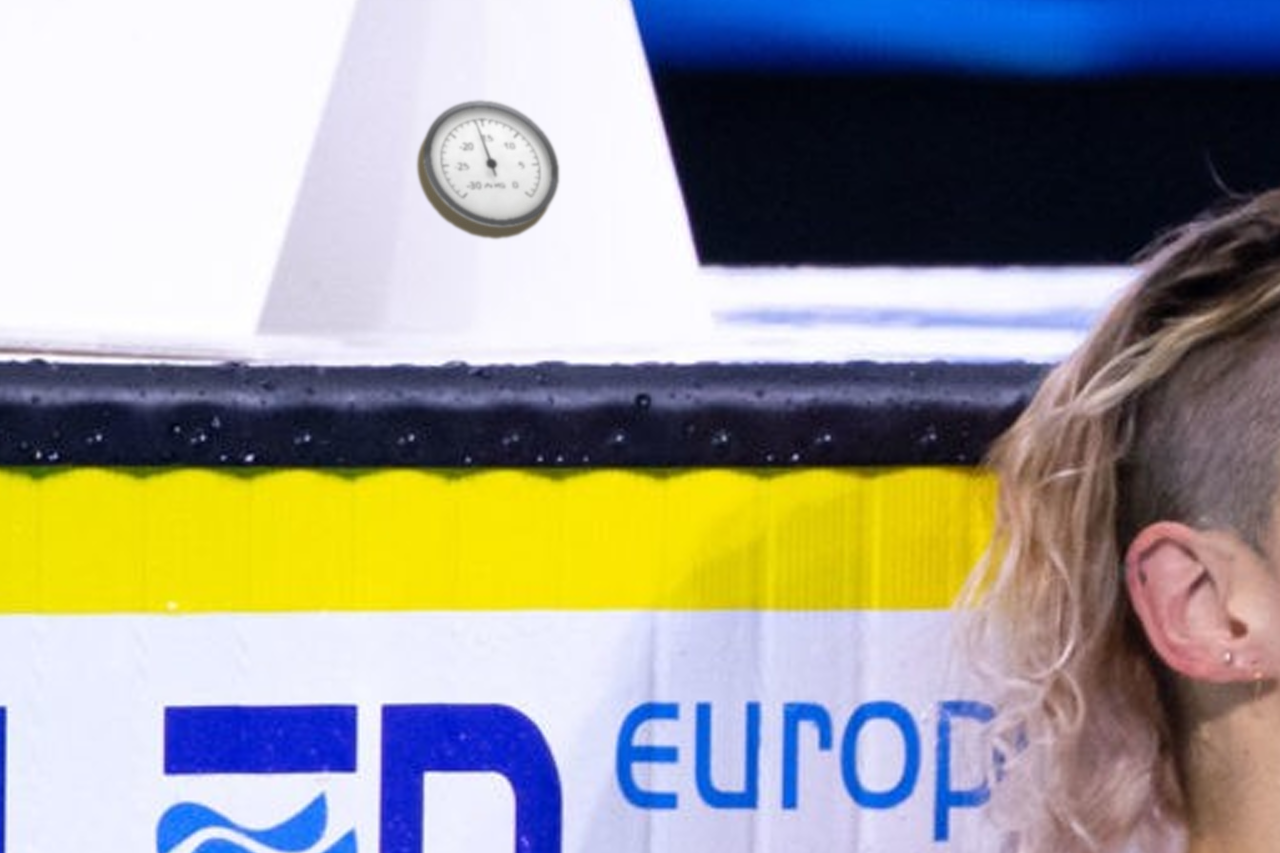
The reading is -16inHg
